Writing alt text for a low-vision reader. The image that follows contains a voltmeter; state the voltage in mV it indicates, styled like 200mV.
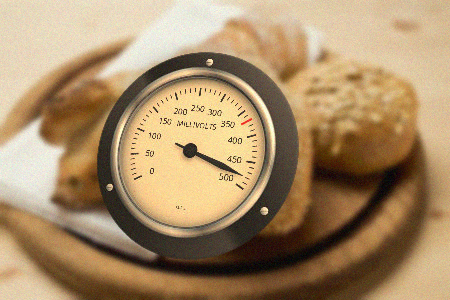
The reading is 480mV
